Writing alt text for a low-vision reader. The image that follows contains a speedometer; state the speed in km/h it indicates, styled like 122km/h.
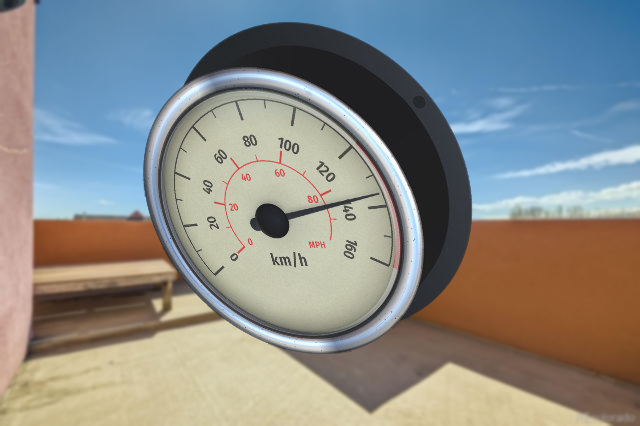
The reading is 135km/h
